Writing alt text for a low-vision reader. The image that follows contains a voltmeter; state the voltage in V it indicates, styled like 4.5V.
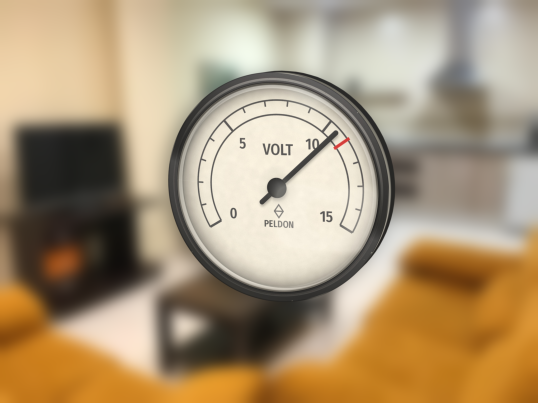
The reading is 10.5V
